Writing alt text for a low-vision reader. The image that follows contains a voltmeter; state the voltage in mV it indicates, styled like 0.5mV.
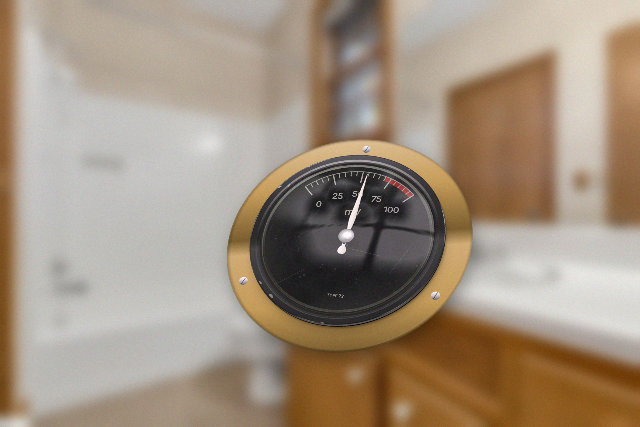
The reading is 55mV
